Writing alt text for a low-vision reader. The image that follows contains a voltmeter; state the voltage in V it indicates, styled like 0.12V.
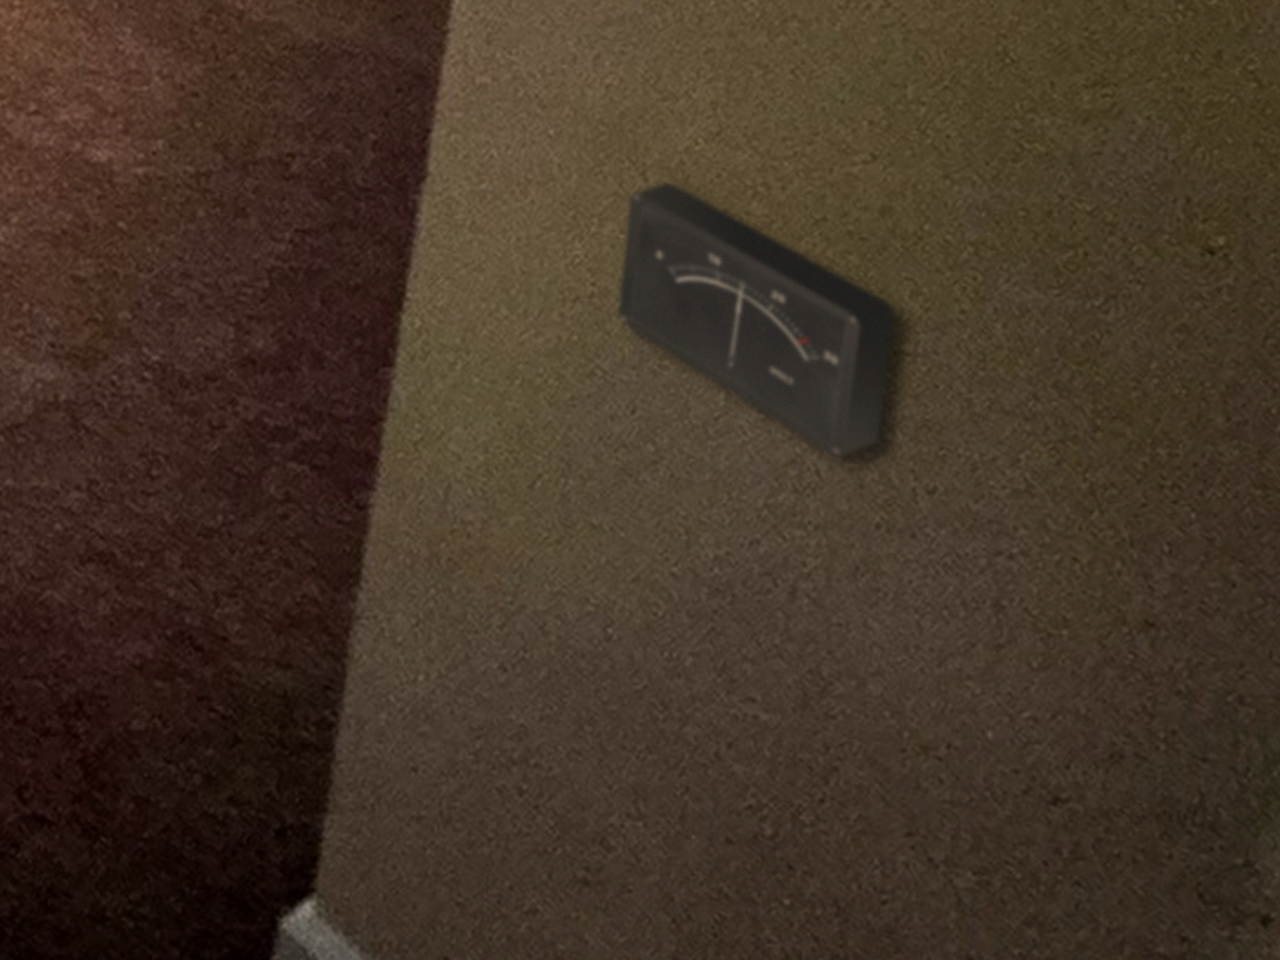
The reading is 15V
